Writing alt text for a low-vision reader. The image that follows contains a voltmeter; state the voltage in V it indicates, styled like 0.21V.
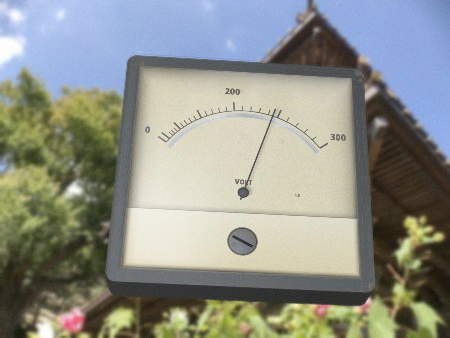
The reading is 245V
